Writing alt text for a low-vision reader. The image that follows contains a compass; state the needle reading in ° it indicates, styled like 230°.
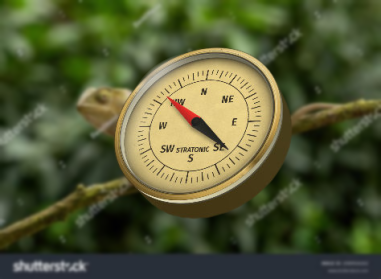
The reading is 310°
